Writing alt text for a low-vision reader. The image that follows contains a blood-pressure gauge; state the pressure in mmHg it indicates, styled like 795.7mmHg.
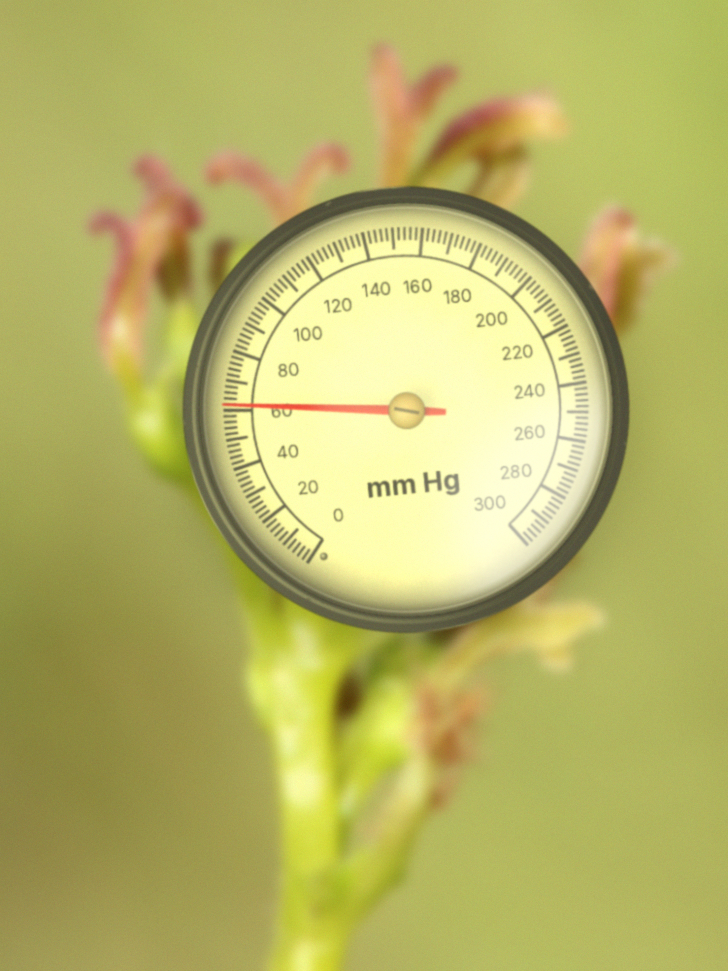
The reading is 62mmHg
